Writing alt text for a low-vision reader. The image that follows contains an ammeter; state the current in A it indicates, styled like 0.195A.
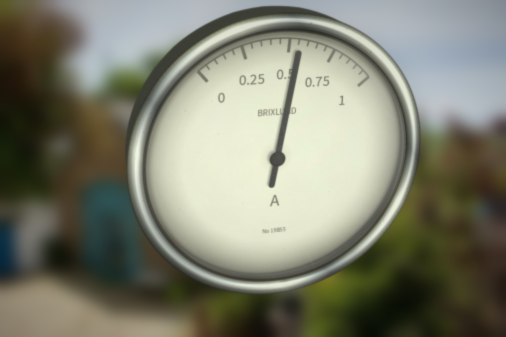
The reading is 0.55A
